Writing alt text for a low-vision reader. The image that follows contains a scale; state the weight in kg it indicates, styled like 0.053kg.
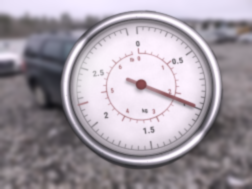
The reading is 1kg
